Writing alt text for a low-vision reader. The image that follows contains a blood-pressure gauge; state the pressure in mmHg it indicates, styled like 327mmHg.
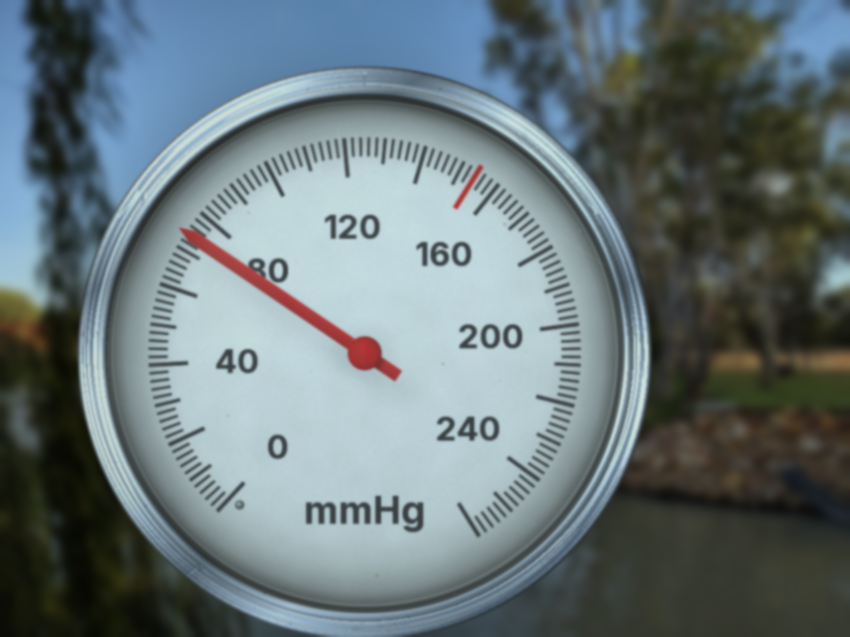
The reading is 74mmHg
